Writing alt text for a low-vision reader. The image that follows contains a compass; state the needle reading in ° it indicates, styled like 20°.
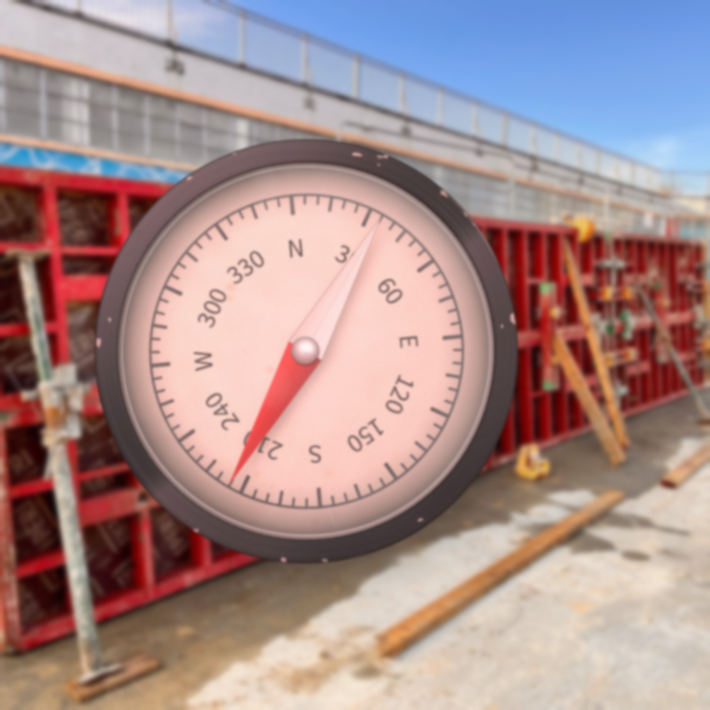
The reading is 215°
